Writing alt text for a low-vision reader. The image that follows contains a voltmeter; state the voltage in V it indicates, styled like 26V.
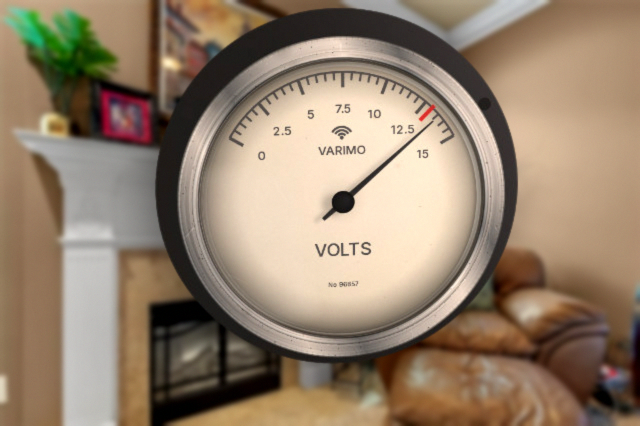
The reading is 13.5V
